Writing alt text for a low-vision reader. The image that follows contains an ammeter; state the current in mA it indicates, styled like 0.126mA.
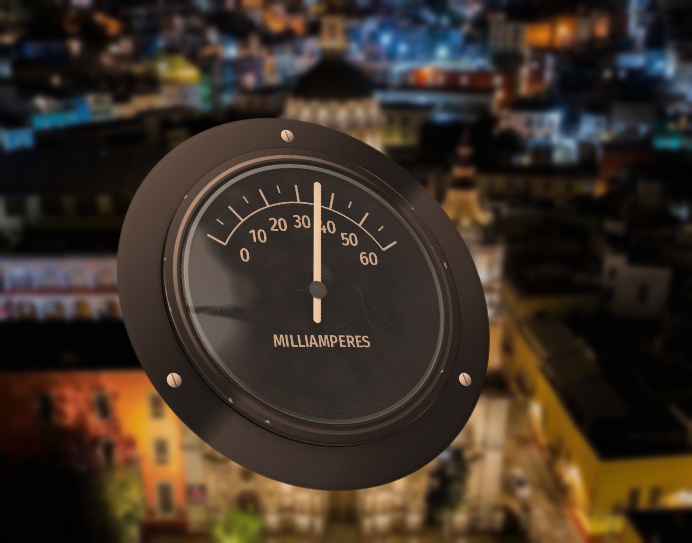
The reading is 35mA
